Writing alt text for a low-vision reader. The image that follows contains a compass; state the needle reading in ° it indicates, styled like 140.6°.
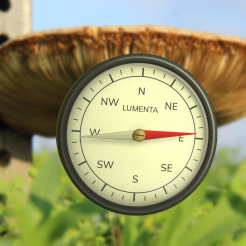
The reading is 85°
